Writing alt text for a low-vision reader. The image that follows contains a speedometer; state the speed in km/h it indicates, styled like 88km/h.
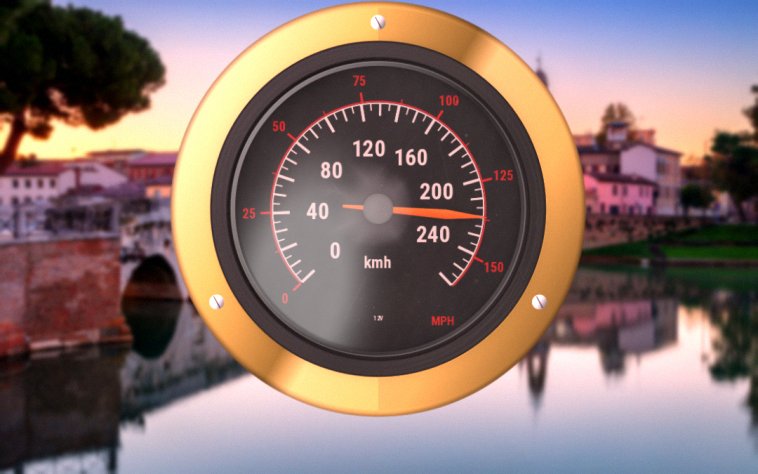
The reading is 220km/h
